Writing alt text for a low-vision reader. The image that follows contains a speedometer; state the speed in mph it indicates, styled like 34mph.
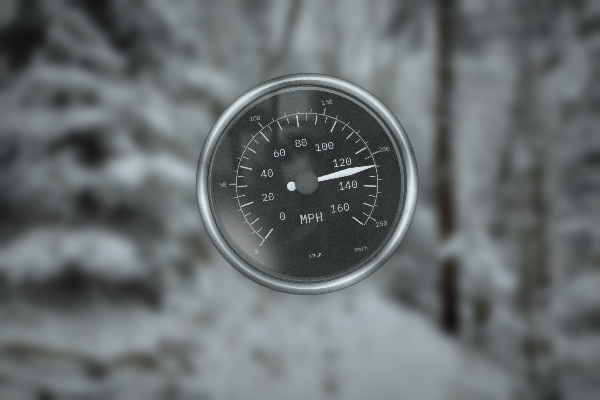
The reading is 130mph
